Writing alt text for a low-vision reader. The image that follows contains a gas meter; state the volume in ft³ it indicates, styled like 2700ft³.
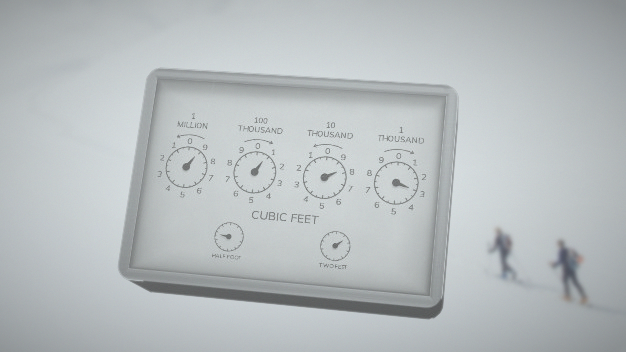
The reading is 908300ft³
